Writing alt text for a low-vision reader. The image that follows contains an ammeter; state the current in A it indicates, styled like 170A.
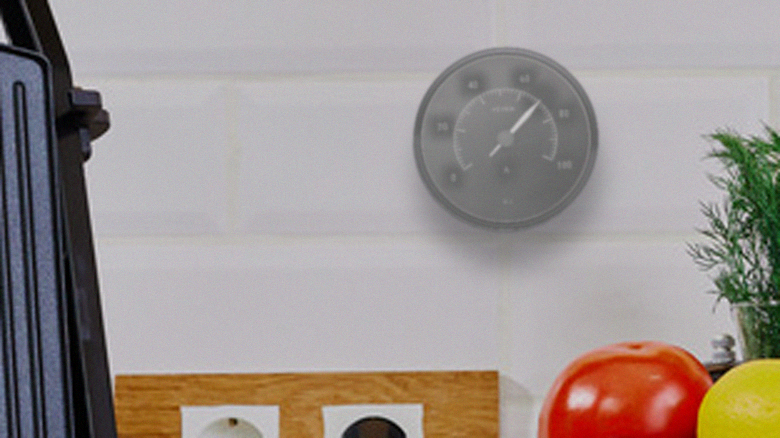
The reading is 70A
